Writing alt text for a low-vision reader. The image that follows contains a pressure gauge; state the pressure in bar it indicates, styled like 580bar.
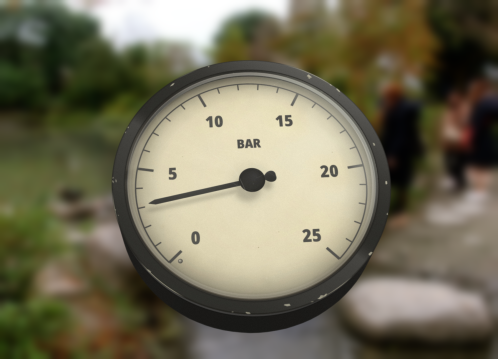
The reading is 3bar
